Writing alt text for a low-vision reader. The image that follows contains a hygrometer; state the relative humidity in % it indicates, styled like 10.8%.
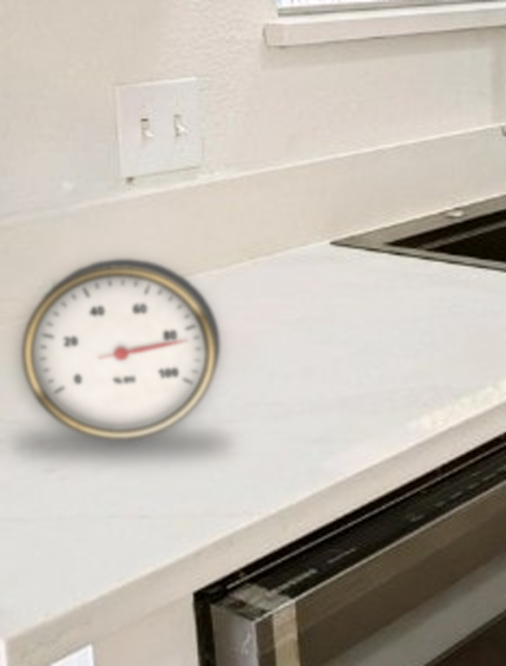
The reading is 84%
